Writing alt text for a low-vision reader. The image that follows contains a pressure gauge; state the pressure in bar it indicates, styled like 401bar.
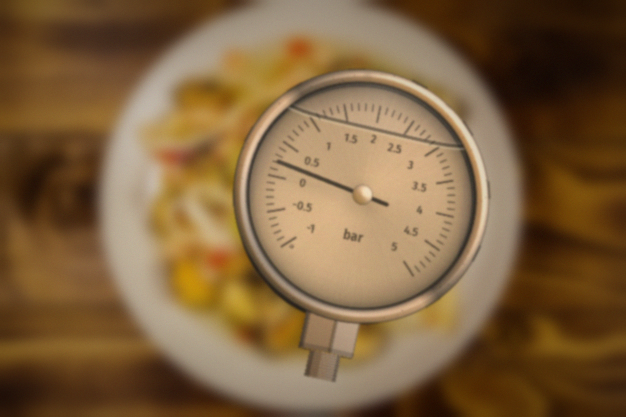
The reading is 0.2bar
